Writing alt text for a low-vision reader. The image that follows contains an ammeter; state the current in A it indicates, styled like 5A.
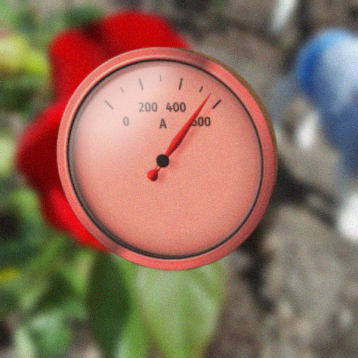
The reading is 550A
